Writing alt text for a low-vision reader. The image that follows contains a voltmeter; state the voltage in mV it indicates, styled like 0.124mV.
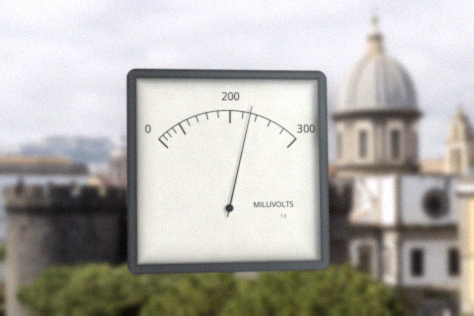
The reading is 230mV
